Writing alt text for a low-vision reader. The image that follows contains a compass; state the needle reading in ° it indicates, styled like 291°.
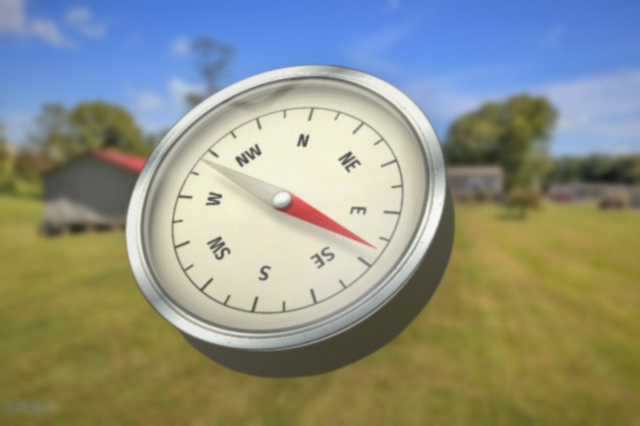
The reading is 112.5°
